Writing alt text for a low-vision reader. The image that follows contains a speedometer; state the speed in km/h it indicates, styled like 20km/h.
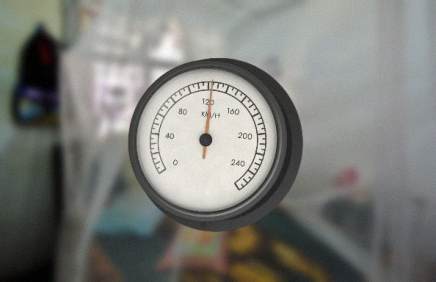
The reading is 125km/h
